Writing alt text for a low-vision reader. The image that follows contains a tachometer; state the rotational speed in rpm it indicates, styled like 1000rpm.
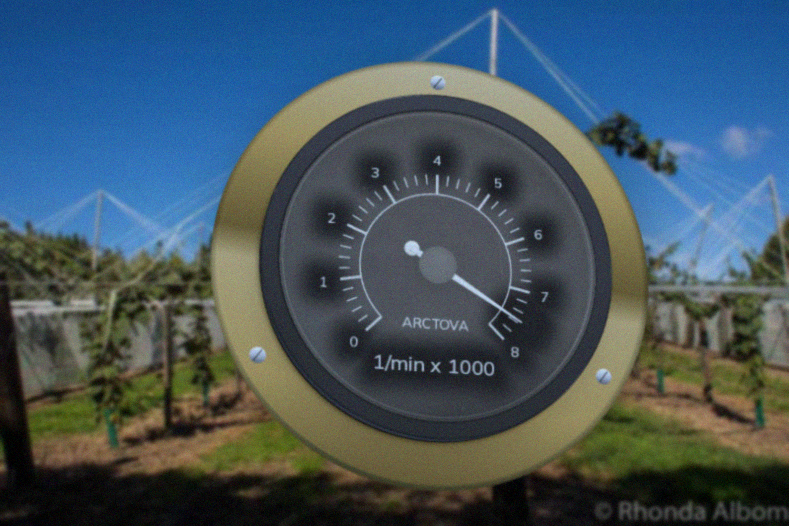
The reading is 7600rpm
